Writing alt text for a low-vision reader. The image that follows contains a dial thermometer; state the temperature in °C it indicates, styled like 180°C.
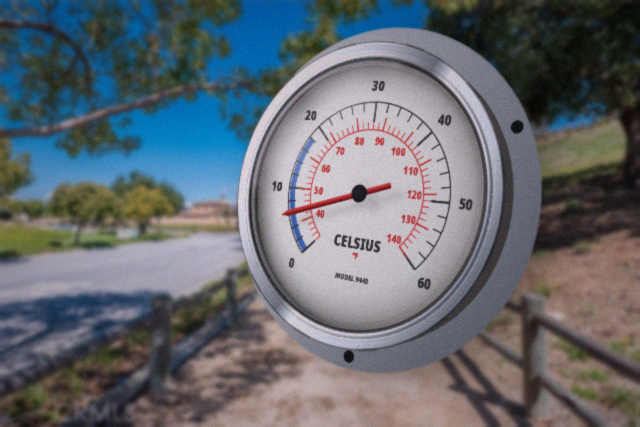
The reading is 6°C
